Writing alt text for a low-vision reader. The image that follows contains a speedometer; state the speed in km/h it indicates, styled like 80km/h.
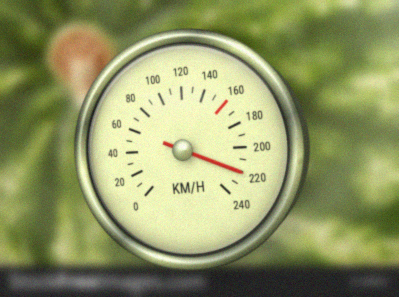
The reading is 220km/h
